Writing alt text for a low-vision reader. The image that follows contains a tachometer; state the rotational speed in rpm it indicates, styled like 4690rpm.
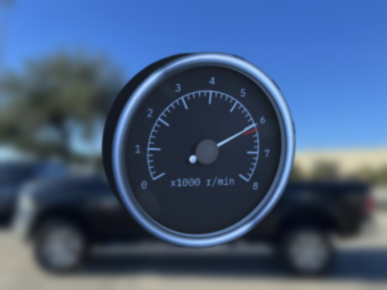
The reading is 6000rpm
